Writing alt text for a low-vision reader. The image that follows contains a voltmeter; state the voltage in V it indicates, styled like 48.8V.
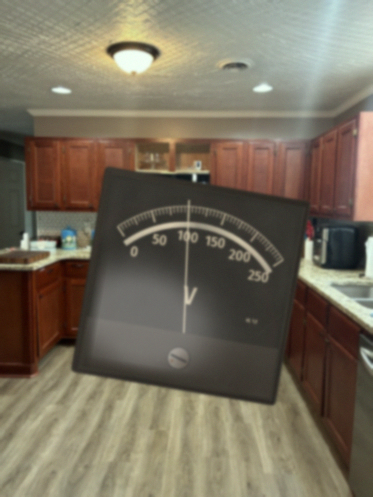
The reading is 100V
